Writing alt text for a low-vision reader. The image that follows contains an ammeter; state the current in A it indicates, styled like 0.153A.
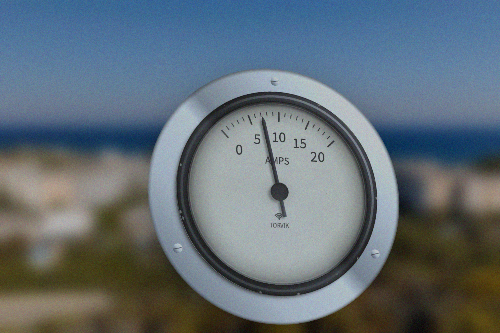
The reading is 7A
